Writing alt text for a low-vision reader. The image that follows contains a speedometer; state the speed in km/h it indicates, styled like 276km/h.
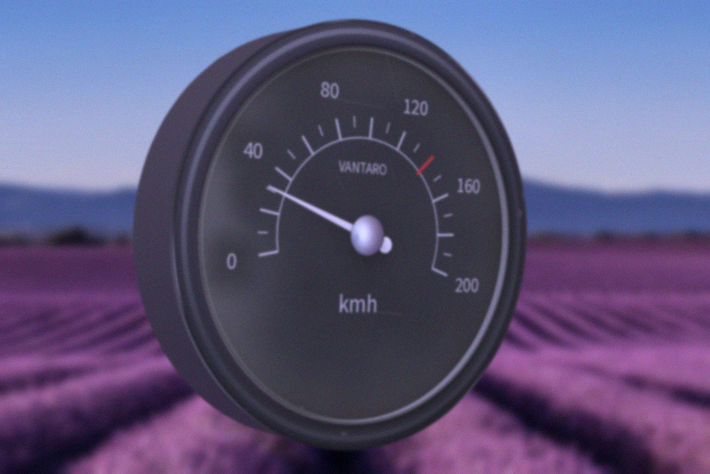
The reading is 30km/h
